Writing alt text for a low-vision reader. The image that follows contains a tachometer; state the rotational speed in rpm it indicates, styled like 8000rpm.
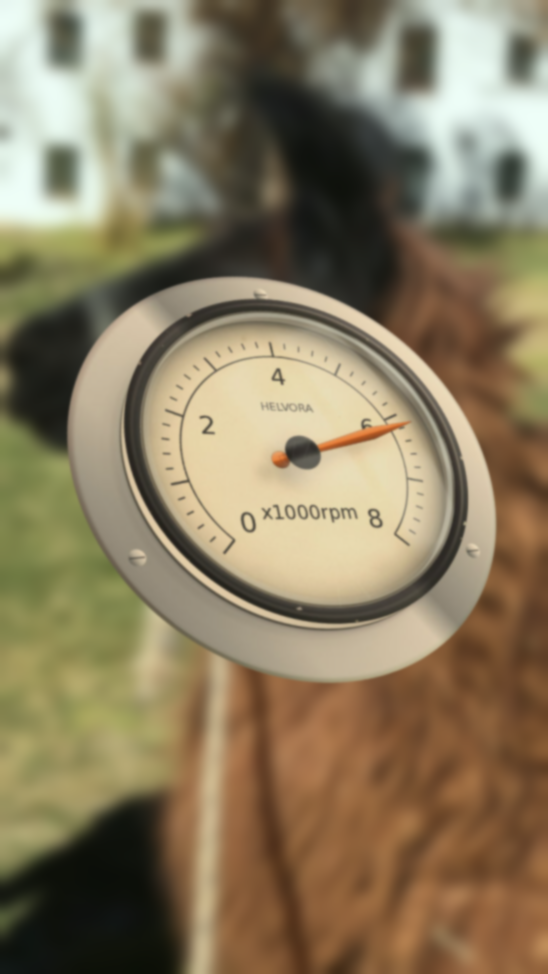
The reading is 6200rpm
